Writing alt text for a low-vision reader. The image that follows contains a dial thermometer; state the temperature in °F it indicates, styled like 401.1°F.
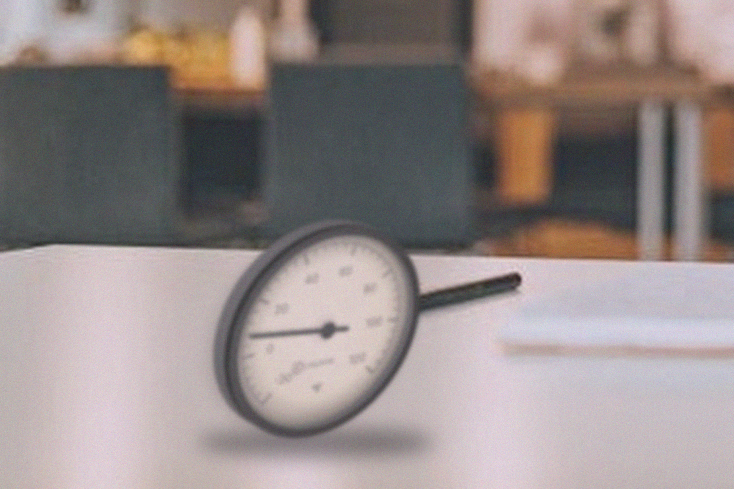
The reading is 8°F
